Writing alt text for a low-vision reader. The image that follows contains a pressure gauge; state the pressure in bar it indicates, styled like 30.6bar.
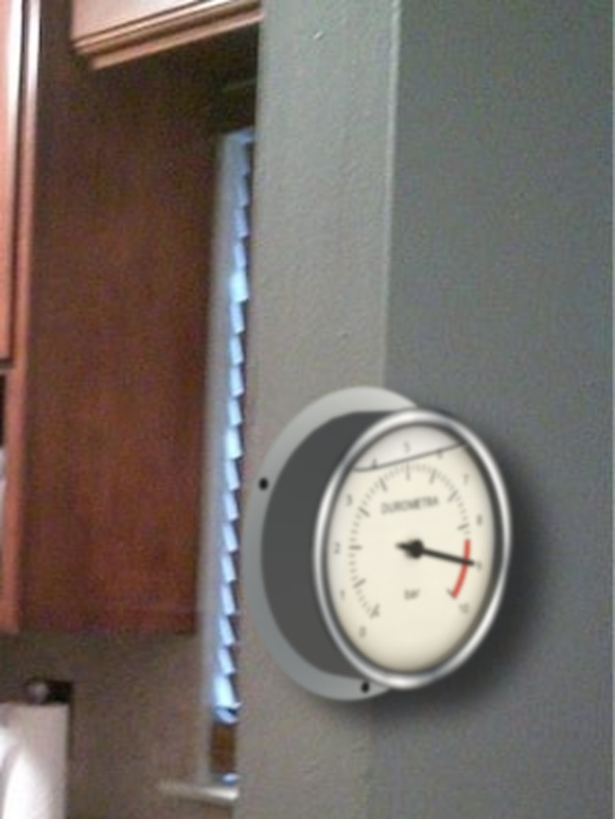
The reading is 9bar
